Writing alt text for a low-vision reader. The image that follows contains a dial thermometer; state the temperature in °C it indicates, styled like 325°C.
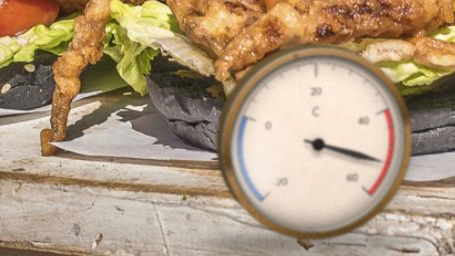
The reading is 52°C
